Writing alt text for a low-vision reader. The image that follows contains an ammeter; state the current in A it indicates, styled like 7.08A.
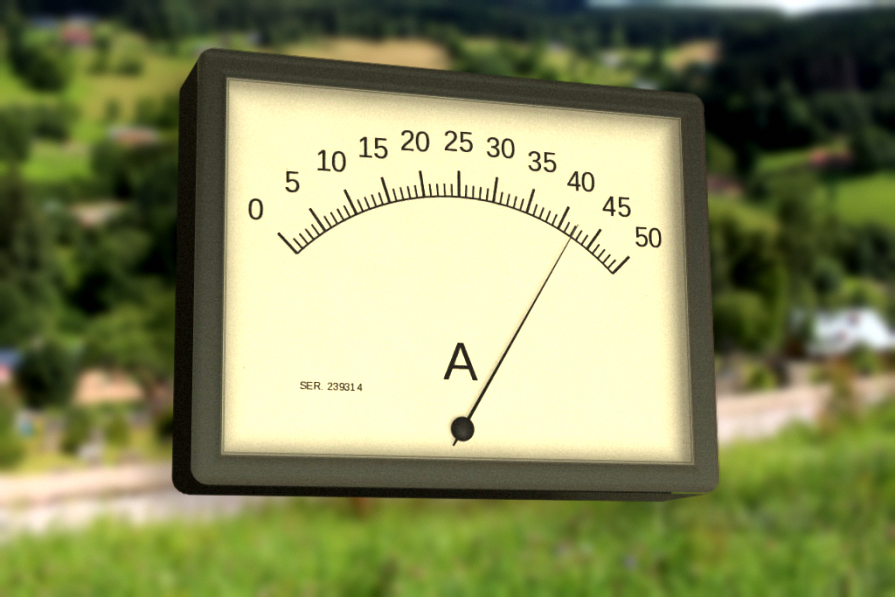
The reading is 42A
